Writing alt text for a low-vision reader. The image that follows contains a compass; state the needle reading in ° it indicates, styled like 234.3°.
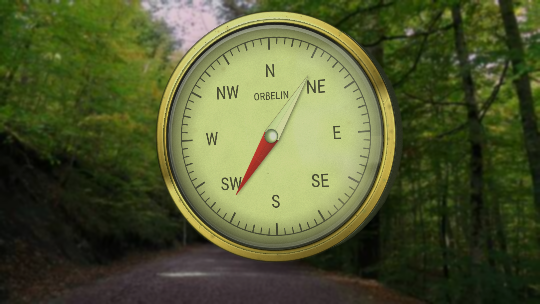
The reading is 215°
